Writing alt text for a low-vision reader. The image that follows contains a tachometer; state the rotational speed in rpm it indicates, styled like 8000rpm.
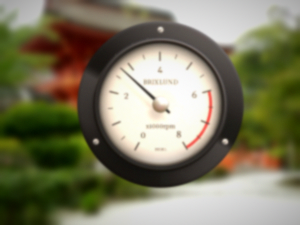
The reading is 2750rpm
